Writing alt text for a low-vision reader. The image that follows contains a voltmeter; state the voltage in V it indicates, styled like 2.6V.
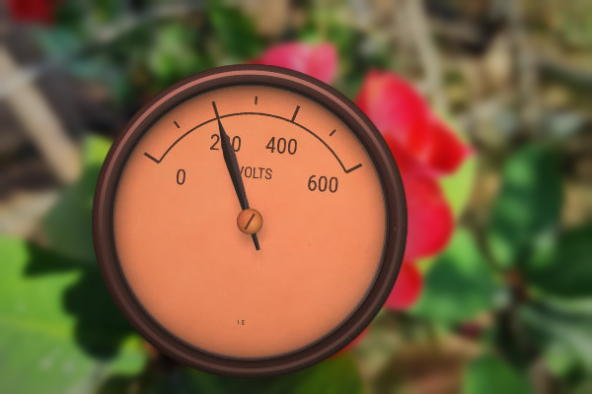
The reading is 200V
